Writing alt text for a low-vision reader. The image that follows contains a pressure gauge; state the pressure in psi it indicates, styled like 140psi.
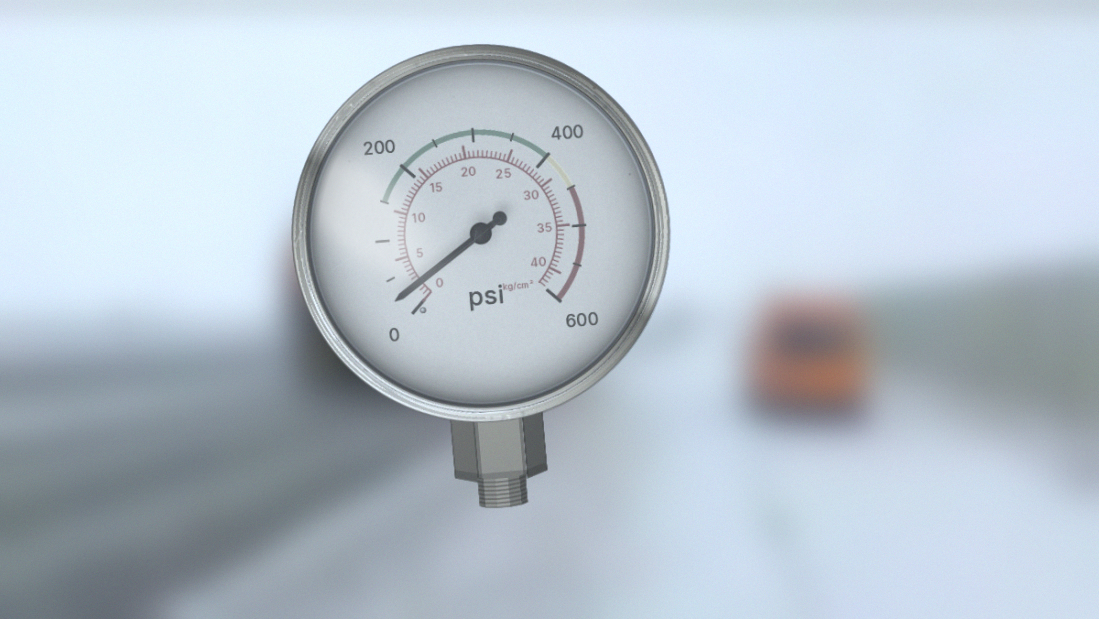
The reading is 25psi
